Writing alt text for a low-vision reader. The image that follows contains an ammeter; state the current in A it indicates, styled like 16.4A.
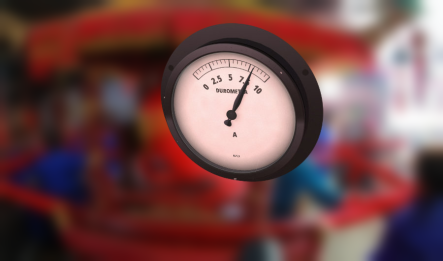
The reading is 8A
